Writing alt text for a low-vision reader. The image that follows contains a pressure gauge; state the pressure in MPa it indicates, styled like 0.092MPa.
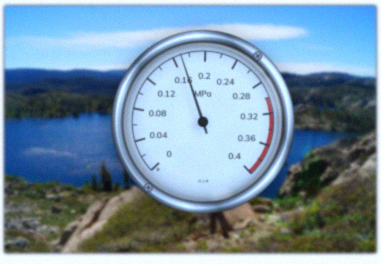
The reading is 0.17MPa
